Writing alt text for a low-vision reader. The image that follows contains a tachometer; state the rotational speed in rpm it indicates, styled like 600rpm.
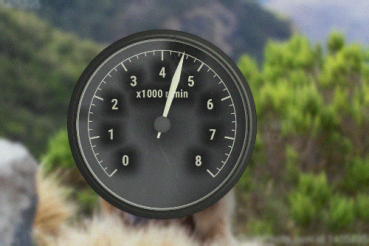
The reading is 4500rpm
